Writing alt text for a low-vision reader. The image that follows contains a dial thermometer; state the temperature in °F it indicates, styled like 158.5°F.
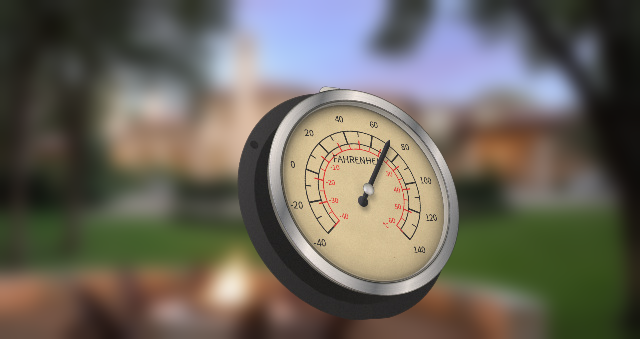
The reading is 70°F
